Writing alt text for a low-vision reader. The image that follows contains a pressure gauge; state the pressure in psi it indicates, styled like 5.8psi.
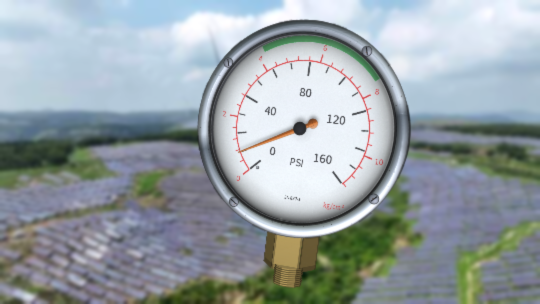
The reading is 10psi
